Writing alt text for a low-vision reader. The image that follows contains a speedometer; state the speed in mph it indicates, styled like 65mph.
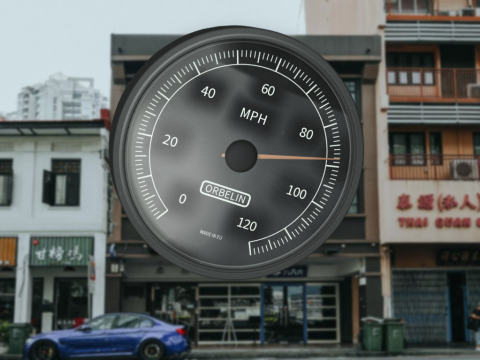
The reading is 88mph
